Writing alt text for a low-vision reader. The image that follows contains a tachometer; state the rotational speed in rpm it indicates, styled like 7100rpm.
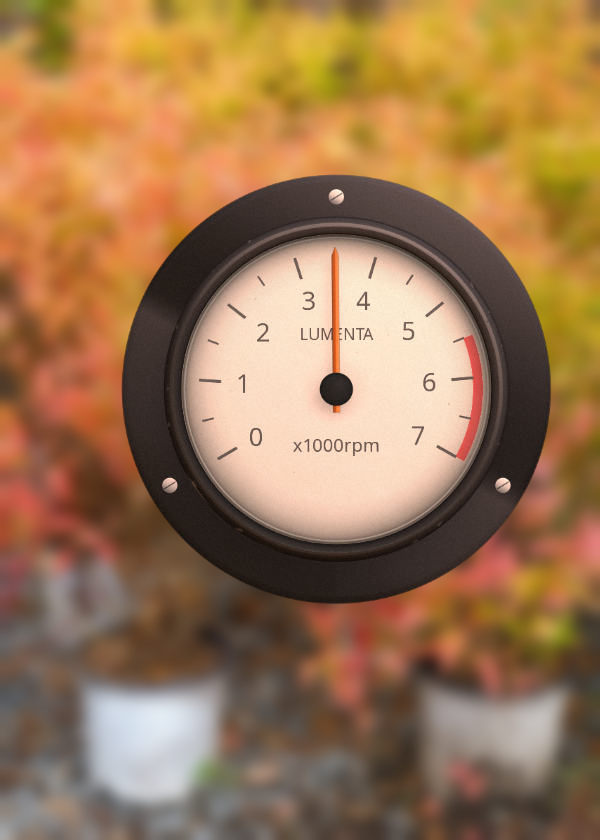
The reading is 3500rpm
